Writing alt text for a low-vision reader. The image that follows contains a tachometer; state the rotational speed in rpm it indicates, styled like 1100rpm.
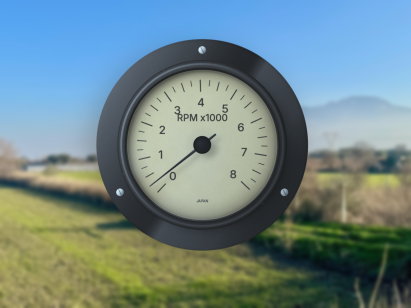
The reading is 250rpm
